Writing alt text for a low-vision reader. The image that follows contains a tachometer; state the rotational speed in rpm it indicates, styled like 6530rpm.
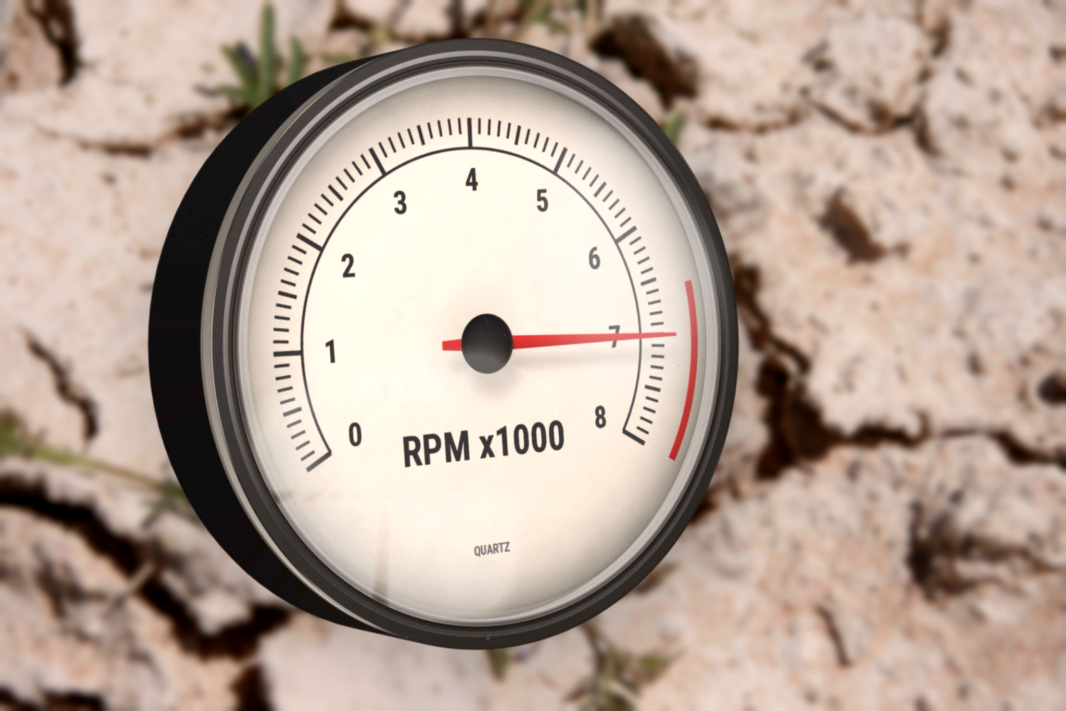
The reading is 7000rpm
